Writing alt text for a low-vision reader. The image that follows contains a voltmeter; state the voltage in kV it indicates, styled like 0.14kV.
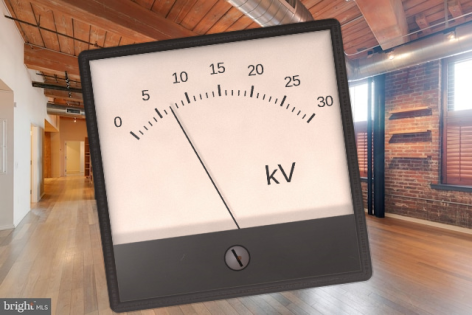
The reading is 7kV
